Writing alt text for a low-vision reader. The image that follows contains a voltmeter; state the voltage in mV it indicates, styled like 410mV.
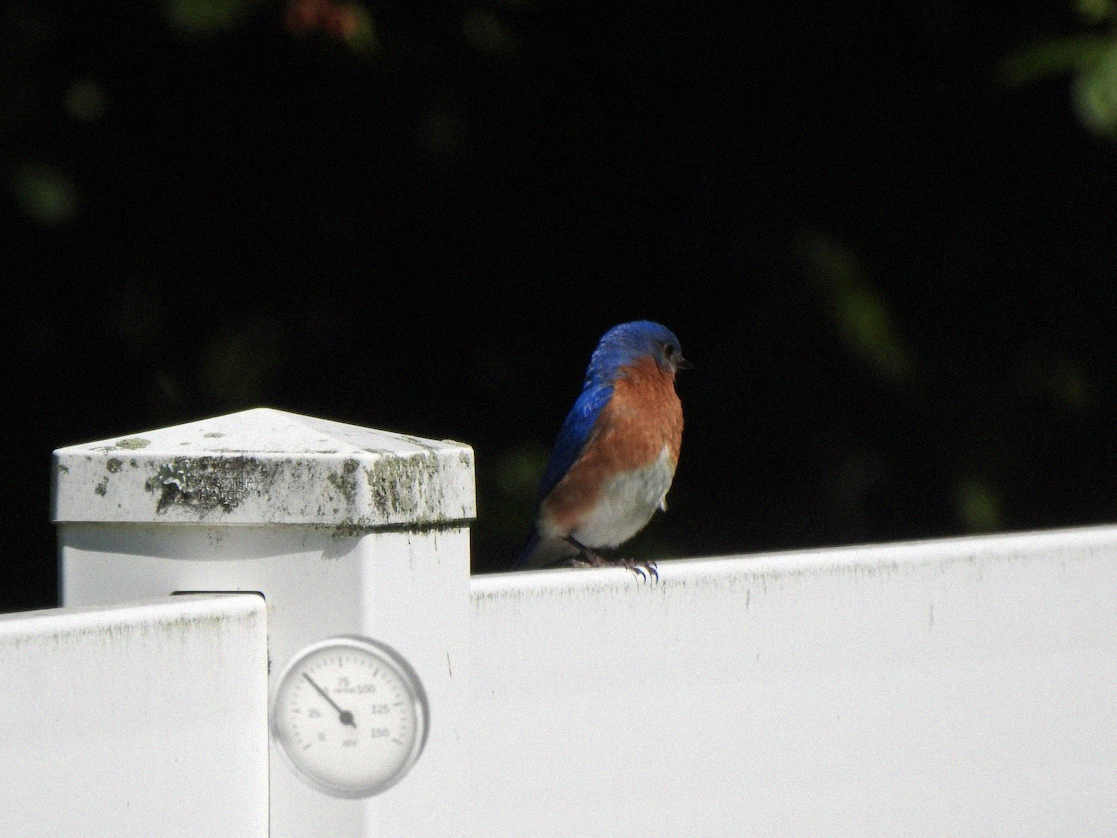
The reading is 50mV
